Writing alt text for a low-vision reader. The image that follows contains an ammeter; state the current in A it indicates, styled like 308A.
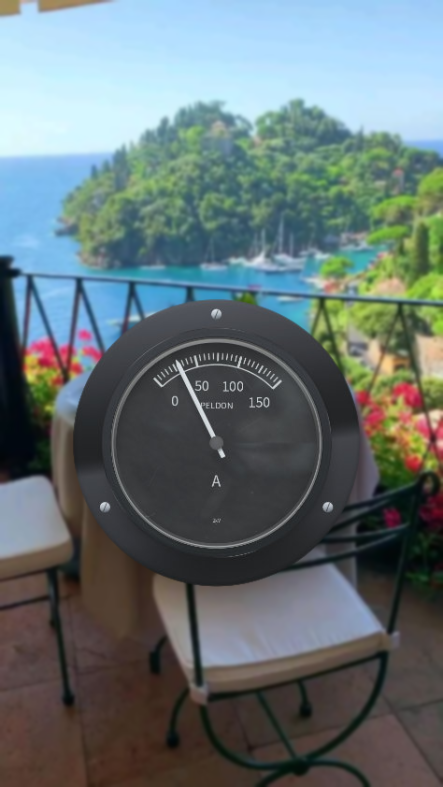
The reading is 30A
